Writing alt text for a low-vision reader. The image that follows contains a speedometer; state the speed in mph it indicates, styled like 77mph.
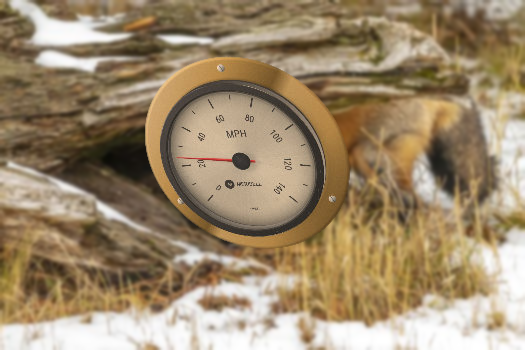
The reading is 25mph
